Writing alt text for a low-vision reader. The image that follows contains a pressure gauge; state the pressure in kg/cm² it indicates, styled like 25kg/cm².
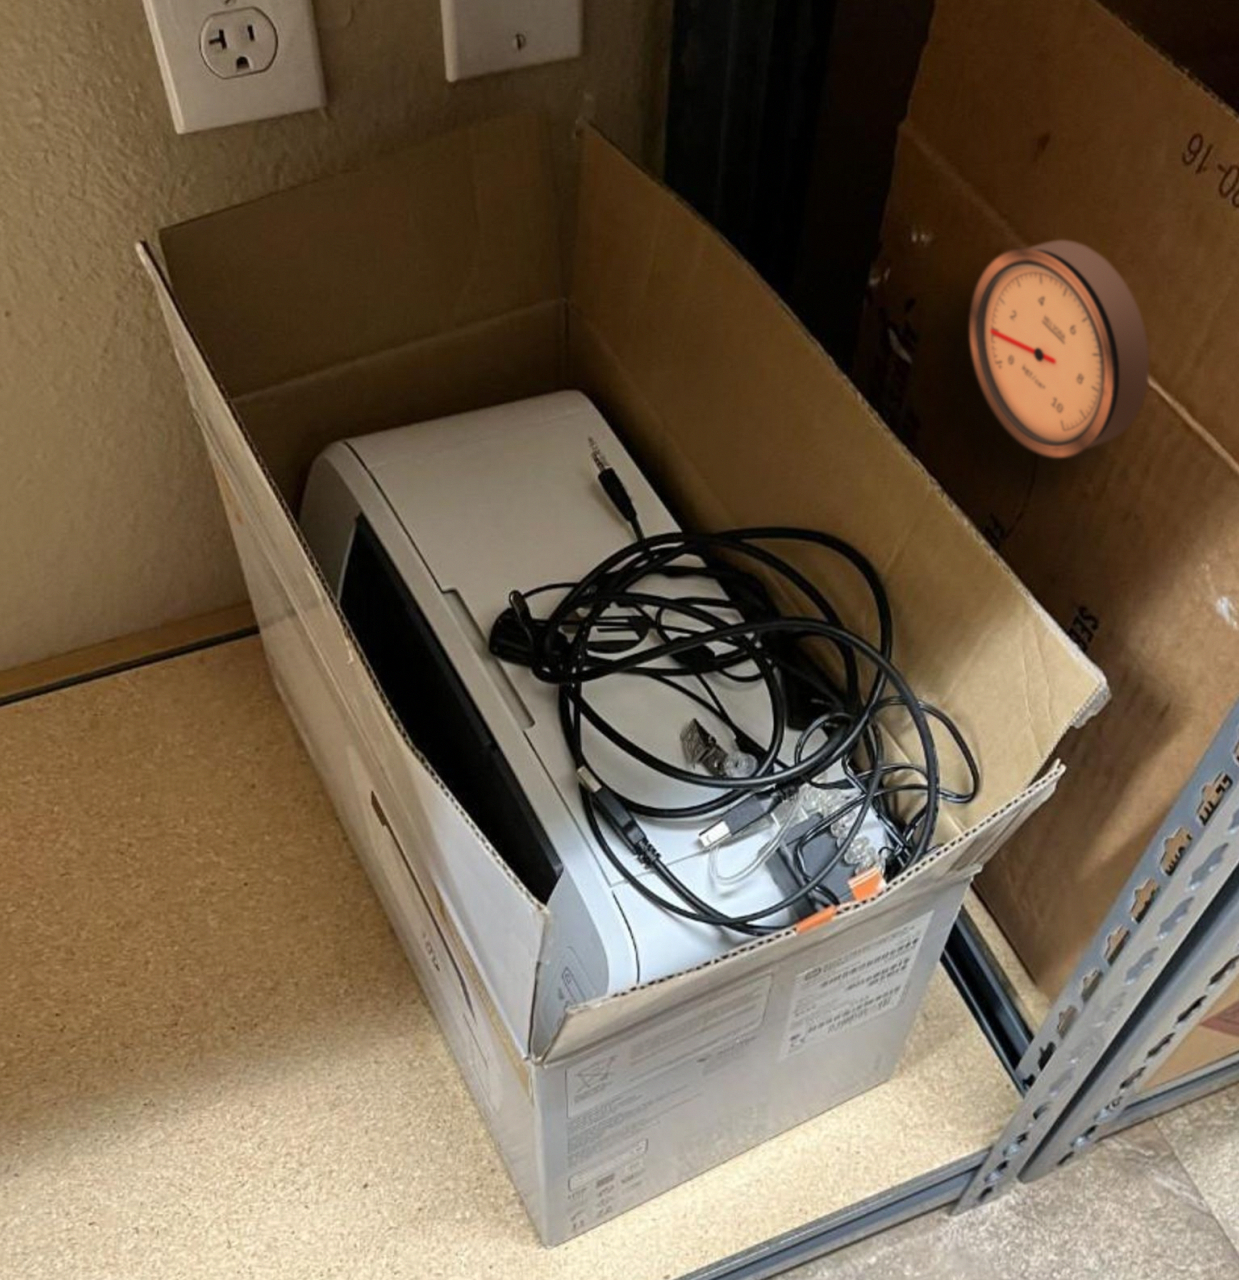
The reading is 1kg/cm²
